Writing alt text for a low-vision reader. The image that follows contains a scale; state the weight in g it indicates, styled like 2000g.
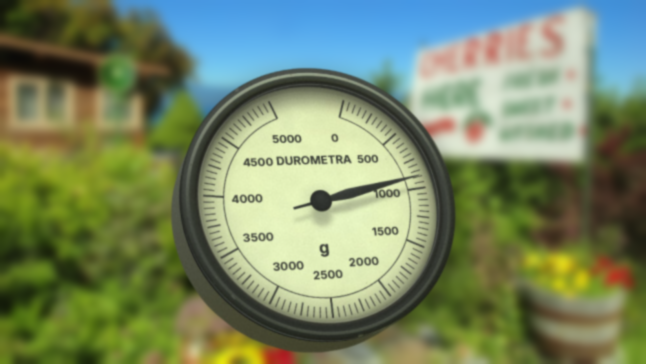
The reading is 900g
